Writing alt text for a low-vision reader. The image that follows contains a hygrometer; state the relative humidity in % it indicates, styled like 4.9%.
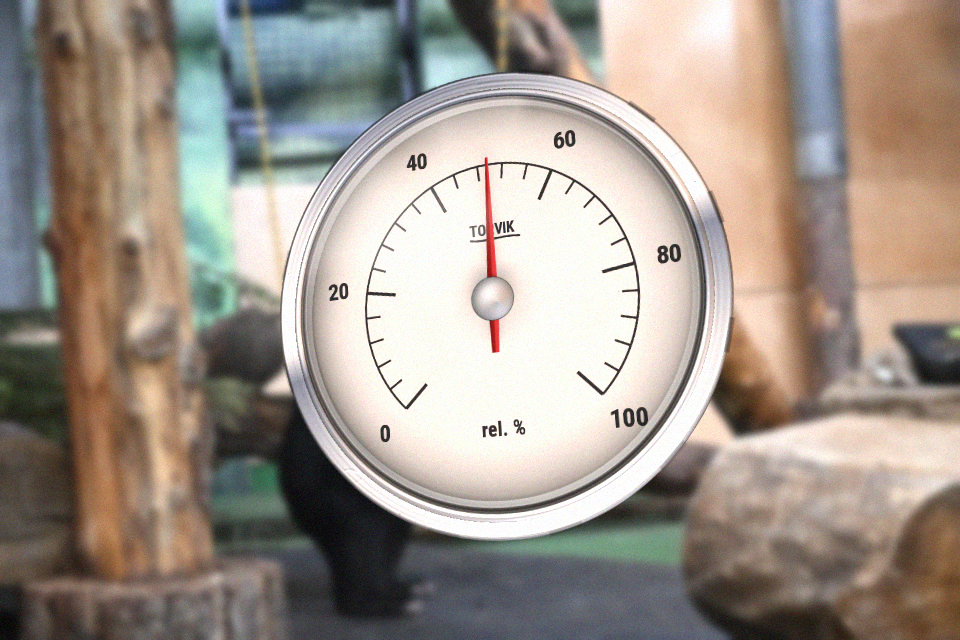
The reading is 50%
